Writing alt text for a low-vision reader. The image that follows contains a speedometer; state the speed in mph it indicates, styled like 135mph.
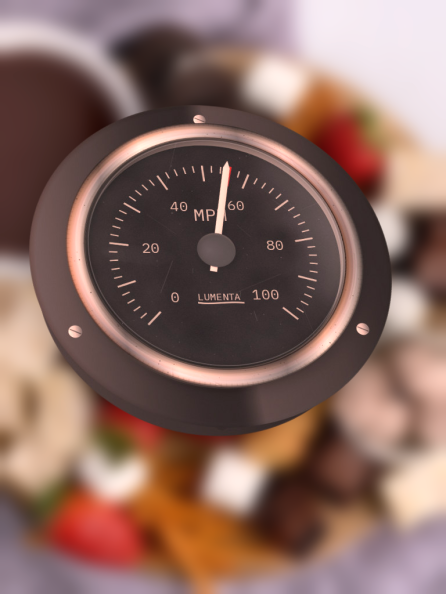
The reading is 55mph
